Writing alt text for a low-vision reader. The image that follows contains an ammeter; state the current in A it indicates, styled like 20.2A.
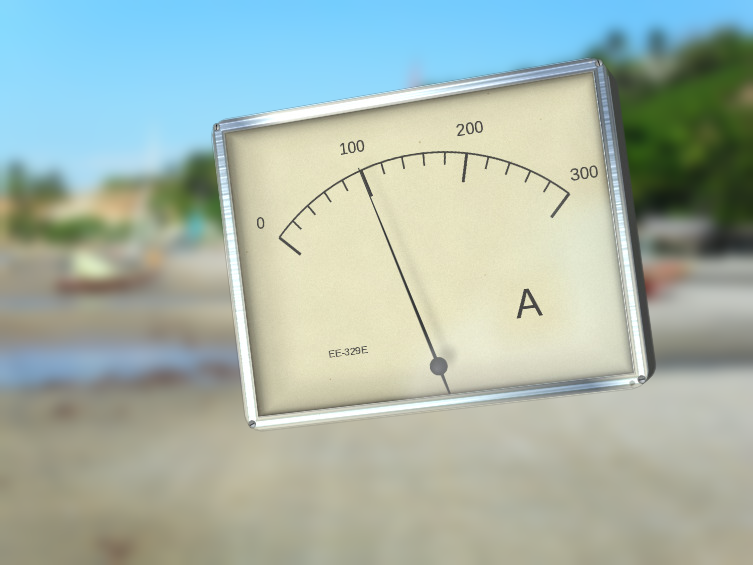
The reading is 100A
